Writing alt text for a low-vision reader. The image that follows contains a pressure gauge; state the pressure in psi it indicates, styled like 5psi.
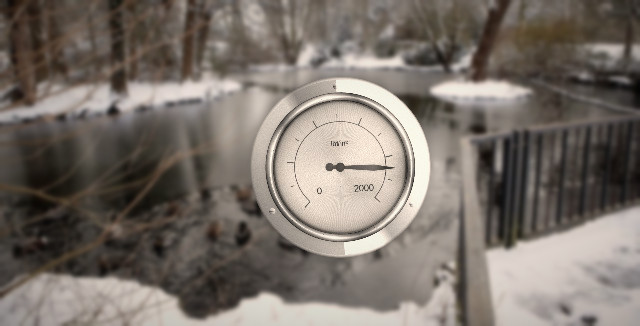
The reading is 1700psi
